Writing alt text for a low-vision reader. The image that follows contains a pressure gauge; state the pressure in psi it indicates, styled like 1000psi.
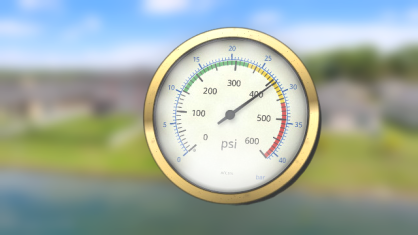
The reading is 410psi
